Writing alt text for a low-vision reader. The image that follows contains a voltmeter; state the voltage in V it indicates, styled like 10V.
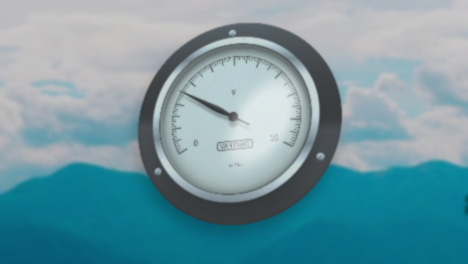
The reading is 2.5V
